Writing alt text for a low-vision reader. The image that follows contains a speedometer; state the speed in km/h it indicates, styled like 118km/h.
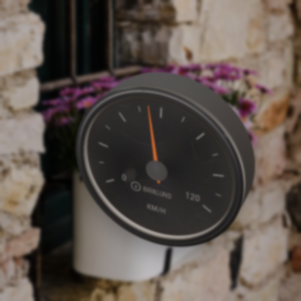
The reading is 55km/h
